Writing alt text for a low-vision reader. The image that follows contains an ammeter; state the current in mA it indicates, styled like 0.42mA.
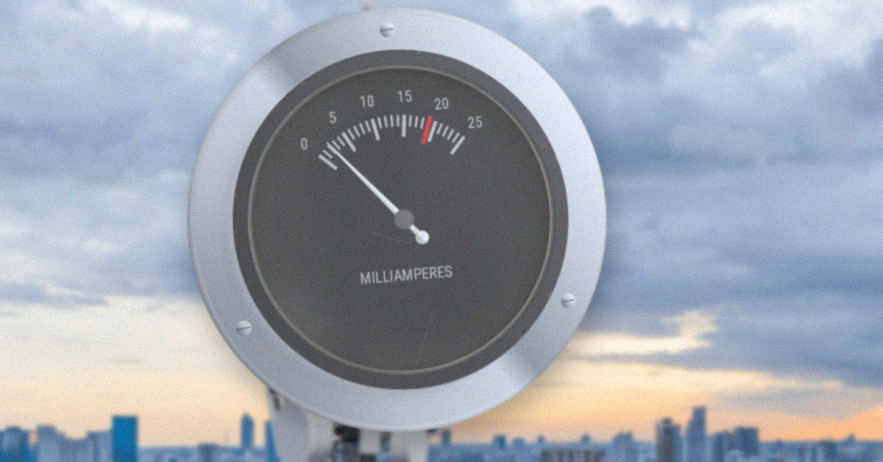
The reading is 2mA
